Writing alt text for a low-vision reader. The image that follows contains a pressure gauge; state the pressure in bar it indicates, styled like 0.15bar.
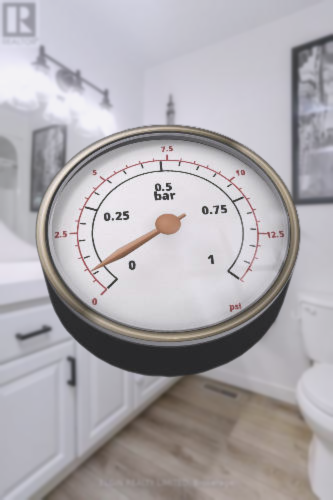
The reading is 0.05bar
